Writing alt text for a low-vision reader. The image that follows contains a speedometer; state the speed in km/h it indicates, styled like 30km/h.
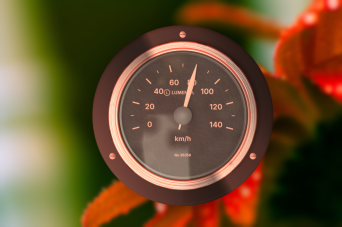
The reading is 80km/h
